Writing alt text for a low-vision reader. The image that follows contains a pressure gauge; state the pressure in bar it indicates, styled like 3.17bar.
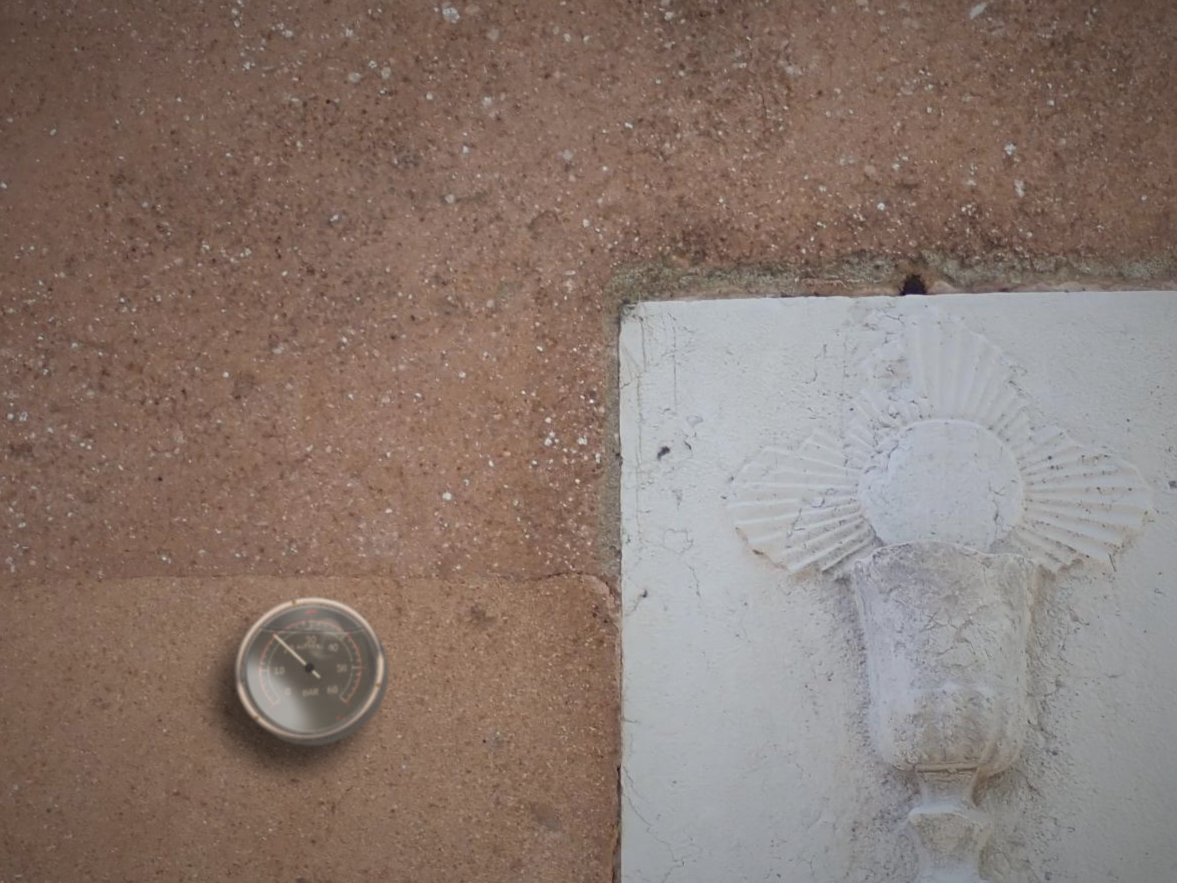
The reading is 20bar
